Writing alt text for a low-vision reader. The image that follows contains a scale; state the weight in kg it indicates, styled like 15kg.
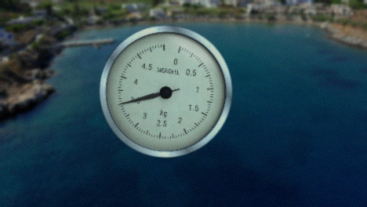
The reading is 3.5kg
